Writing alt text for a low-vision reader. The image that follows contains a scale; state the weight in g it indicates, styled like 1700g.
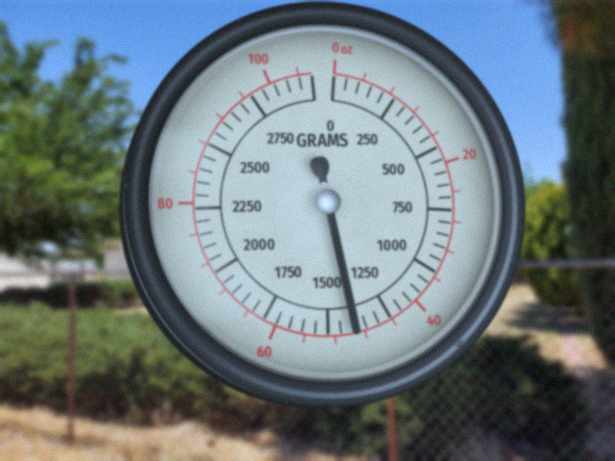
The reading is 1400g
